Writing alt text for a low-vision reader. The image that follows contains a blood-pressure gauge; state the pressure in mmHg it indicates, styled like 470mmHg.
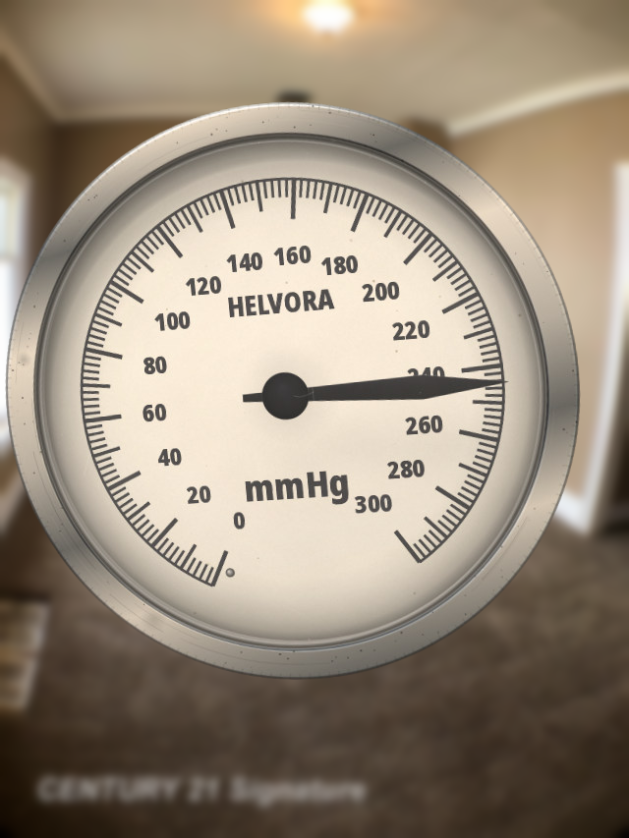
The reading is 244mmHg
